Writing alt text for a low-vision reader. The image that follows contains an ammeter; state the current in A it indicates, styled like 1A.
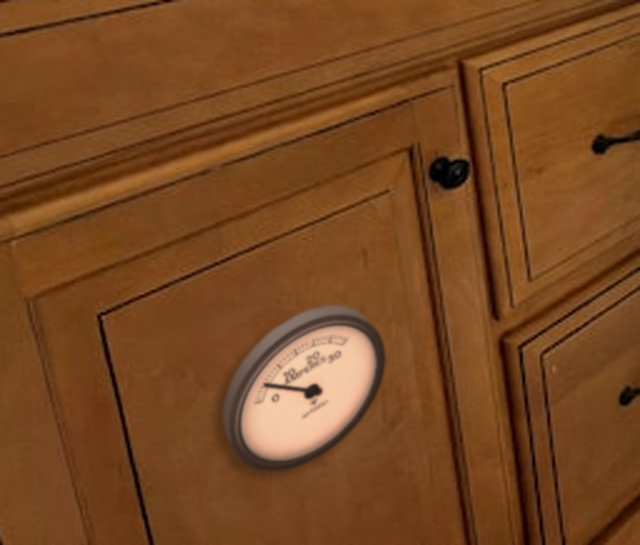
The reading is 5A
